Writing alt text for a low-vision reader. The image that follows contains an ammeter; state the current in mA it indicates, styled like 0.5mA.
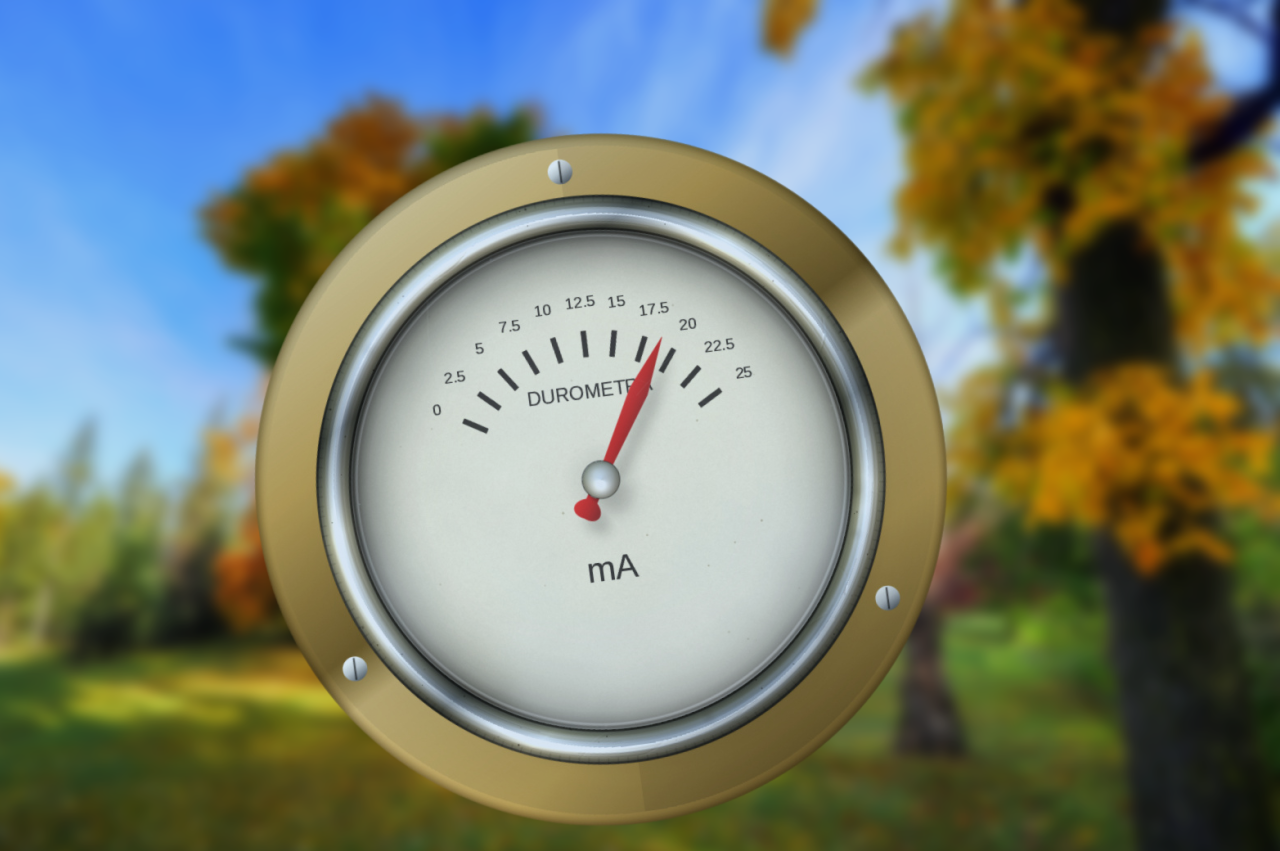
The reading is 18.75mA
